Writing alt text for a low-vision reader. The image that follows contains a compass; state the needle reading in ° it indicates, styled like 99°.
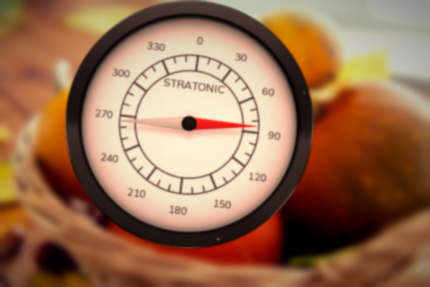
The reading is 85°
